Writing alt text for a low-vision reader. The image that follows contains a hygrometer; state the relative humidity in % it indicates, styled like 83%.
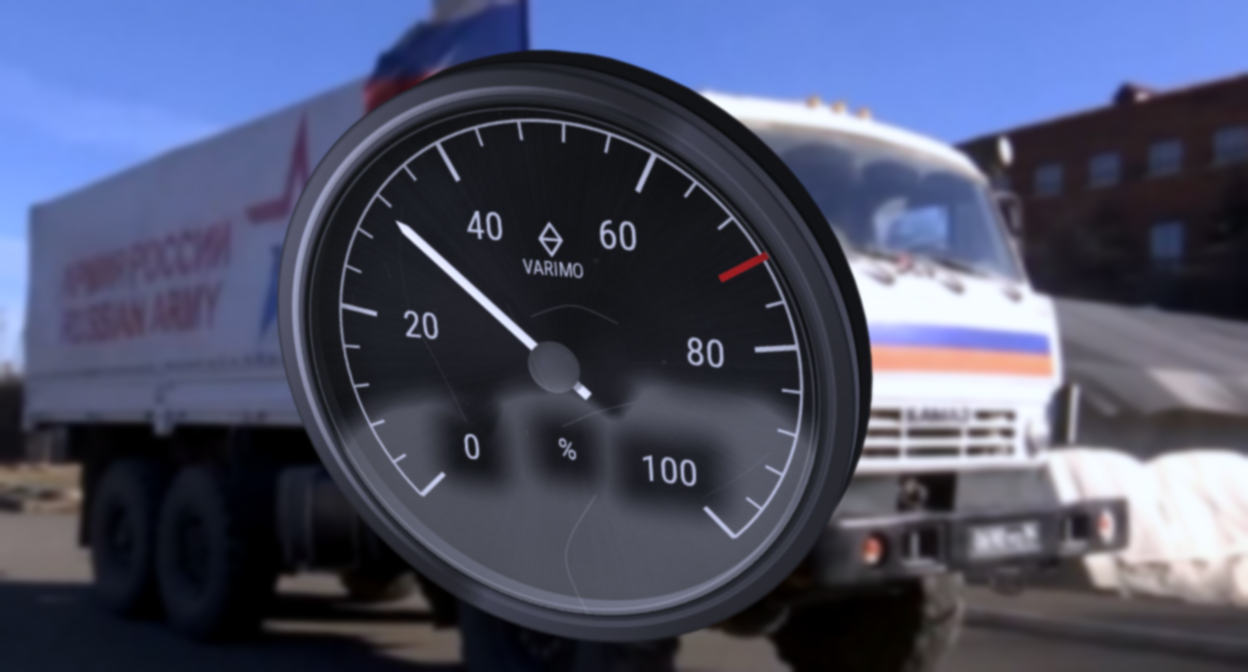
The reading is 32%
